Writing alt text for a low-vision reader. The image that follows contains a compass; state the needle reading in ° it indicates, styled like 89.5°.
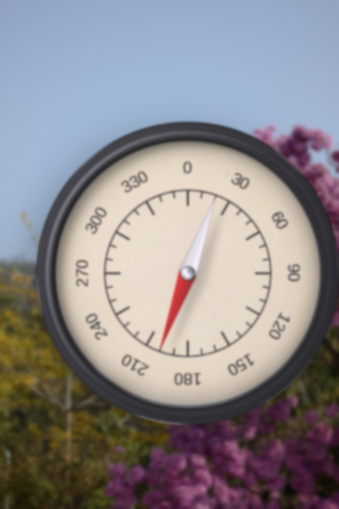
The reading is 200°
